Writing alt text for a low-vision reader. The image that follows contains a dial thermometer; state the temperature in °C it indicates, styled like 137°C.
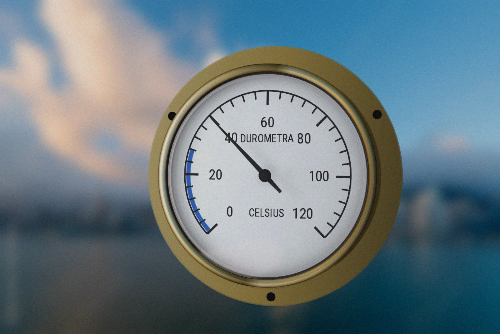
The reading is 40°C
